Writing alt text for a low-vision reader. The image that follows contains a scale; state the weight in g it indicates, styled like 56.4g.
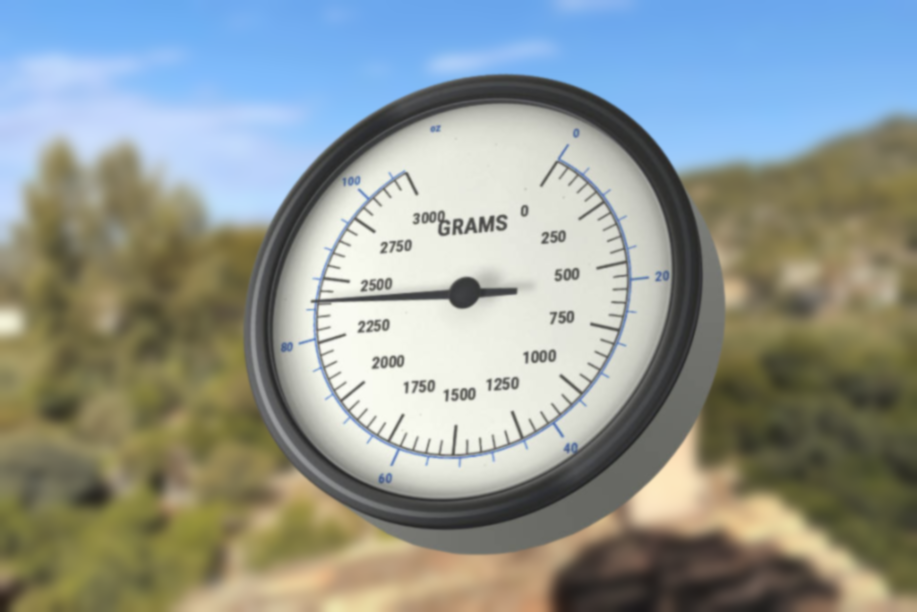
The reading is 2400g
